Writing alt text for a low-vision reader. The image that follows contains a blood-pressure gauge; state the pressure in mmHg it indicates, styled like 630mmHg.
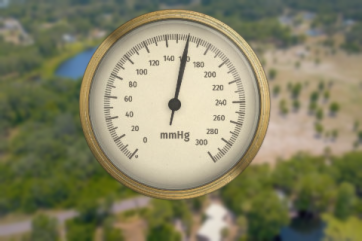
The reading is 160mmHg
